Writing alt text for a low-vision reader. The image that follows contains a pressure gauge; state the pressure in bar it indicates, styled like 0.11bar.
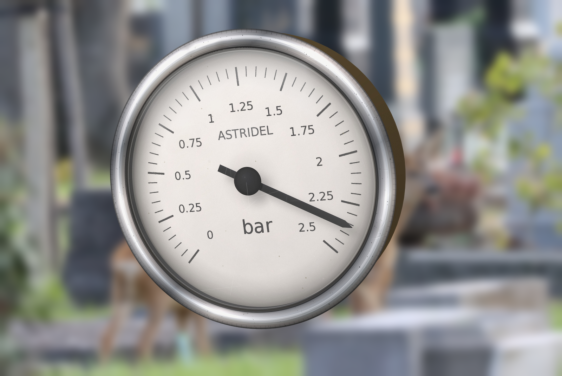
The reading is 2.35bar
